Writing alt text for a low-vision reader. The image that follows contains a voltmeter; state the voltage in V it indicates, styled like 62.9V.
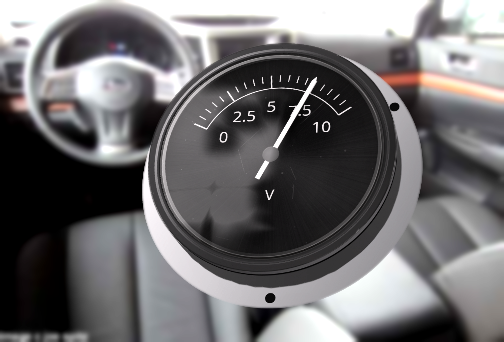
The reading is 7.5V
